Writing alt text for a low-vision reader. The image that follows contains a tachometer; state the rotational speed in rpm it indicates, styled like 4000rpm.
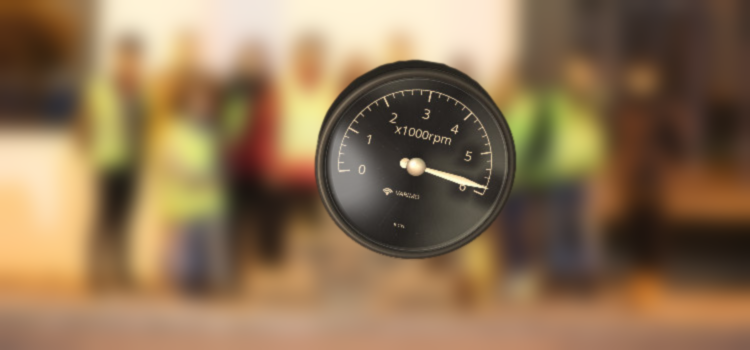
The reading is 5800rpm
